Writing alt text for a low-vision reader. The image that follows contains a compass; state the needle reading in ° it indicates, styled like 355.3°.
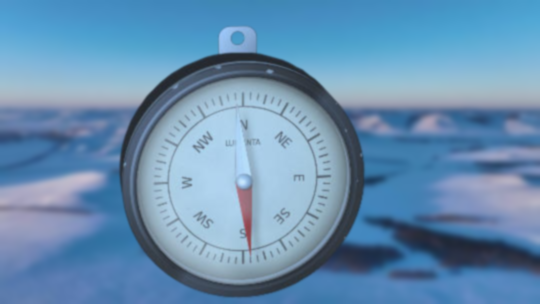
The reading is 175°
